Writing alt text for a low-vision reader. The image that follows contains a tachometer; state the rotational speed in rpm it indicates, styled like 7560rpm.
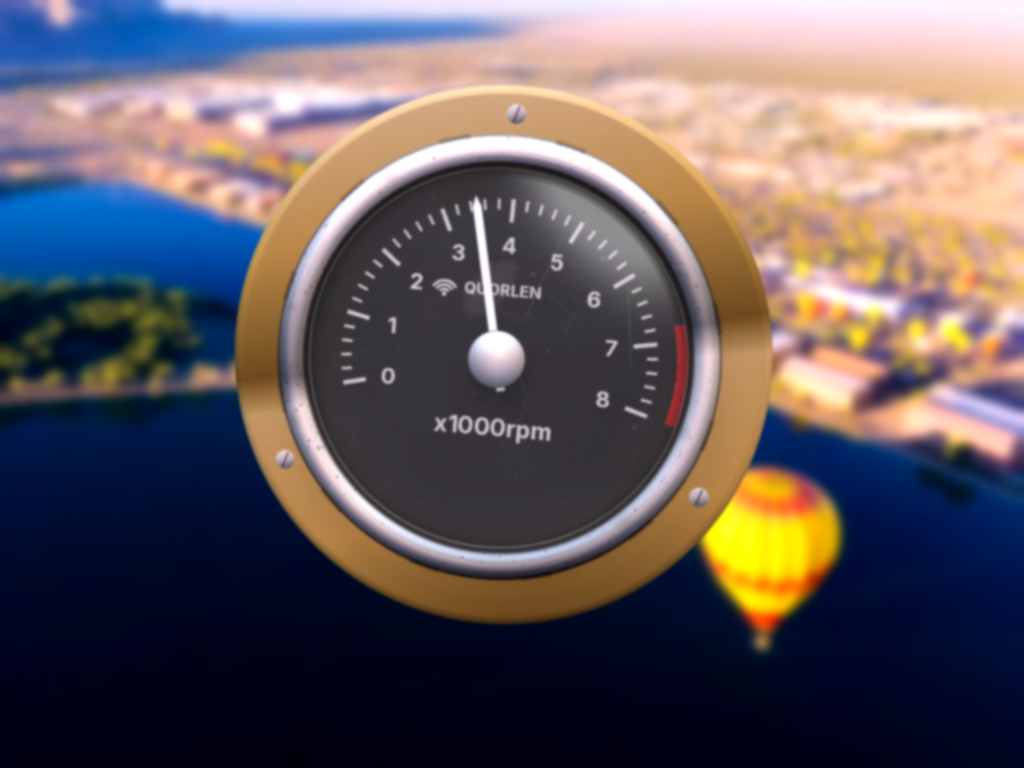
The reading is 3500rpm
